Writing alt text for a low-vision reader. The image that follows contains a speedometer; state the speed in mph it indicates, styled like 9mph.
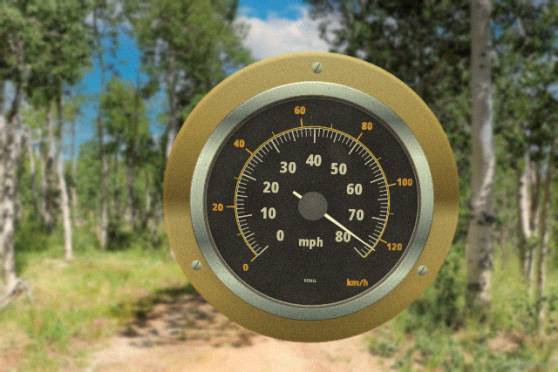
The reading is 77mph
